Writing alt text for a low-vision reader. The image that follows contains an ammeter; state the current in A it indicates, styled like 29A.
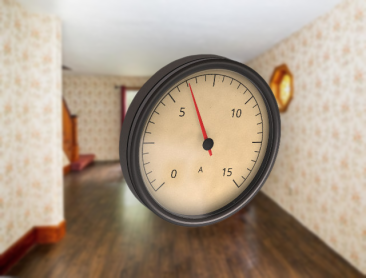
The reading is 6A
